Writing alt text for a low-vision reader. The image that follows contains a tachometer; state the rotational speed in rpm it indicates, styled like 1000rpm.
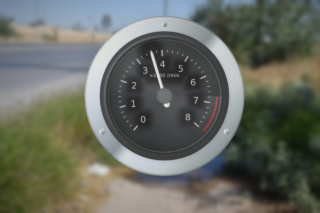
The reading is 3600rpm
